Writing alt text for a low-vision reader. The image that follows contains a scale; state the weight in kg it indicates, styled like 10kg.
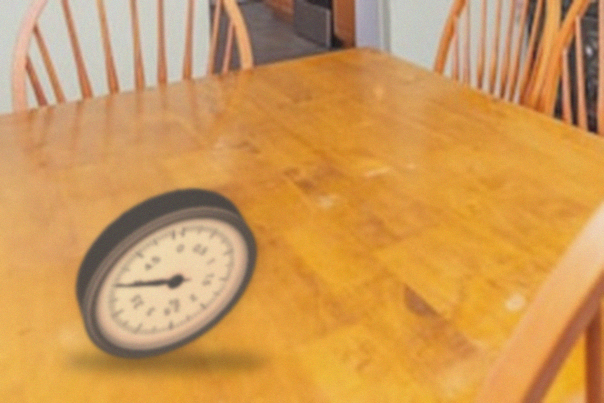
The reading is 4kg
